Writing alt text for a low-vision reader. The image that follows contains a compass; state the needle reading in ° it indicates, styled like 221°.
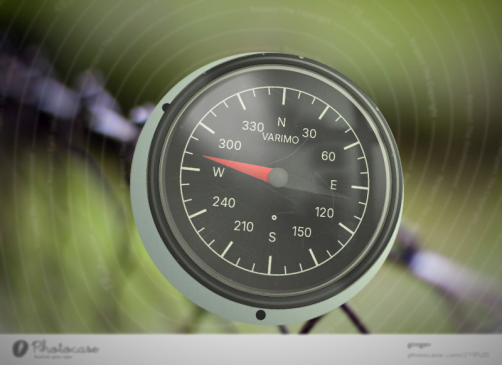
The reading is 280°
